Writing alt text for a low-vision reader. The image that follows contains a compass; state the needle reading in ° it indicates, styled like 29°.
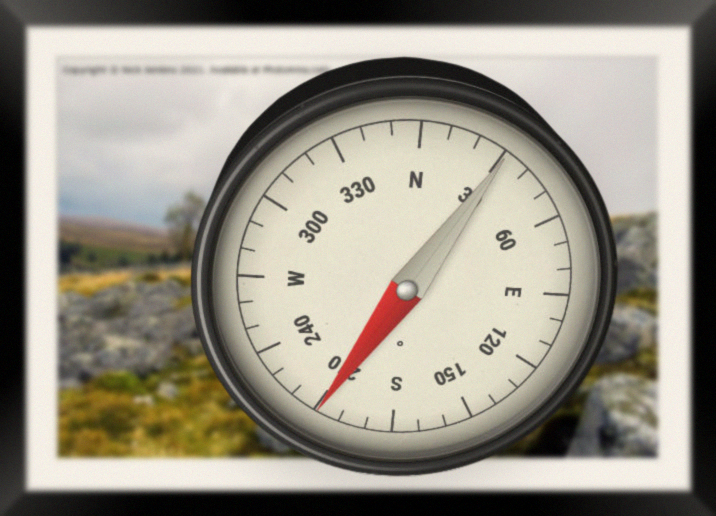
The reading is 210°
